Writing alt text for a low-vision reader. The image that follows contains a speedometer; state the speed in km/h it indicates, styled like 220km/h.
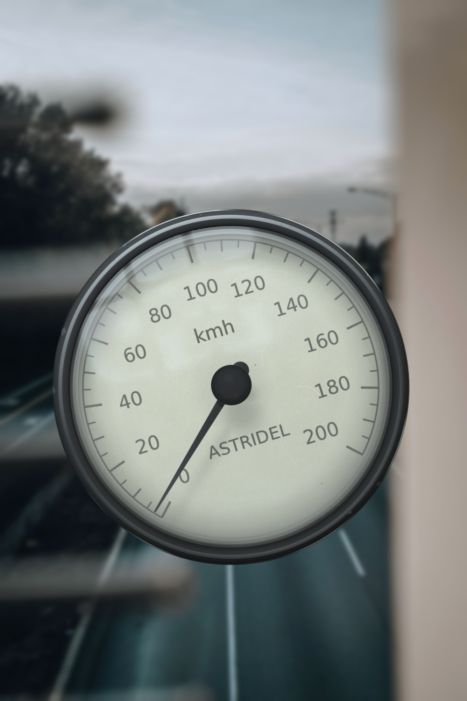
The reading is 2.5km/h
